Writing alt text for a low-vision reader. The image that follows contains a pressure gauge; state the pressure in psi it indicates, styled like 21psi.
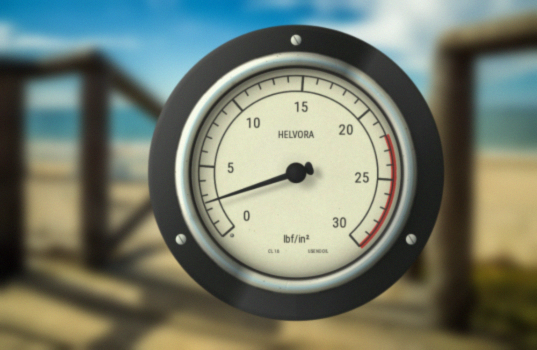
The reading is 2.5psi
